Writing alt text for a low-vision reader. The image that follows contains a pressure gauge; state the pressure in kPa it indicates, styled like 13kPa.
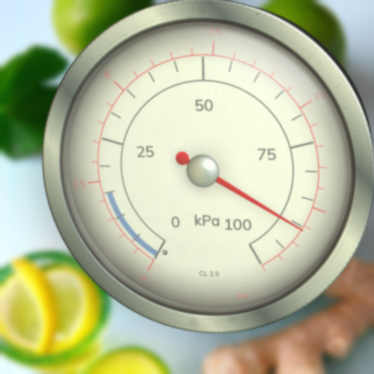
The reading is 90kPa
